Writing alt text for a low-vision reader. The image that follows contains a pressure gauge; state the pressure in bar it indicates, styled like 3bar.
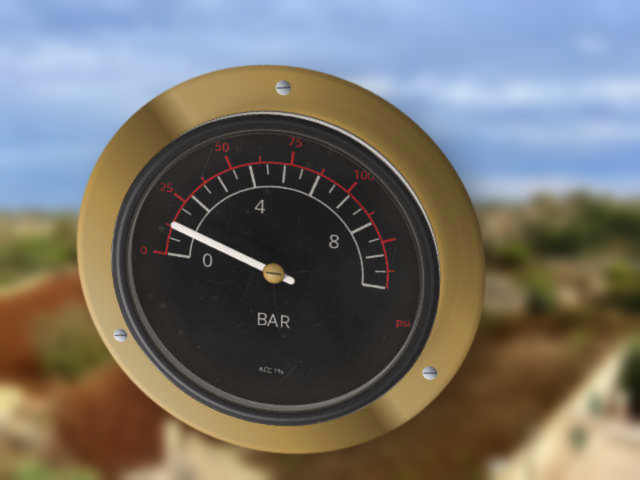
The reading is 1bar
